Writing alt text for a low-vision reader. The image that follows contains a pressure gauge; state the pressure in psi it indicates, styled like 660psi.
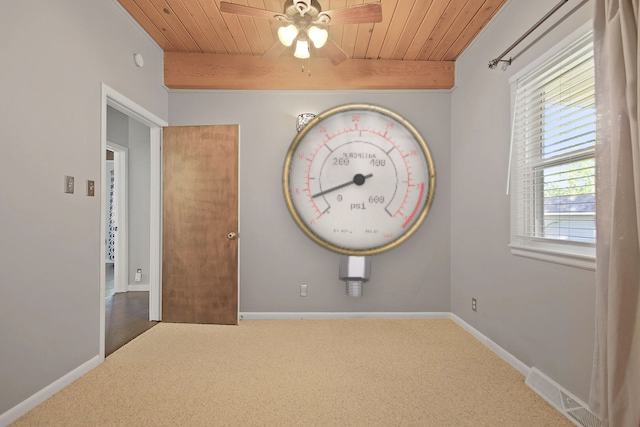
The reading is 50psi
